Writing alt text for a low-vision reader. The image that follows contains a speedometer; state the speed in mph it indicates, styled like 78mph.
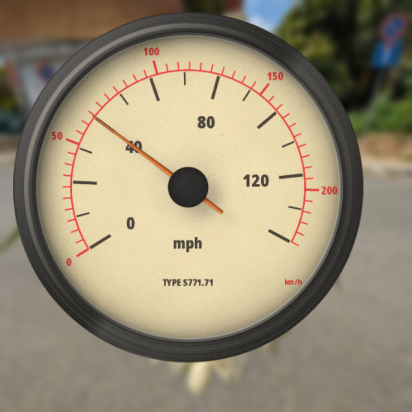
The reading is 40mph
